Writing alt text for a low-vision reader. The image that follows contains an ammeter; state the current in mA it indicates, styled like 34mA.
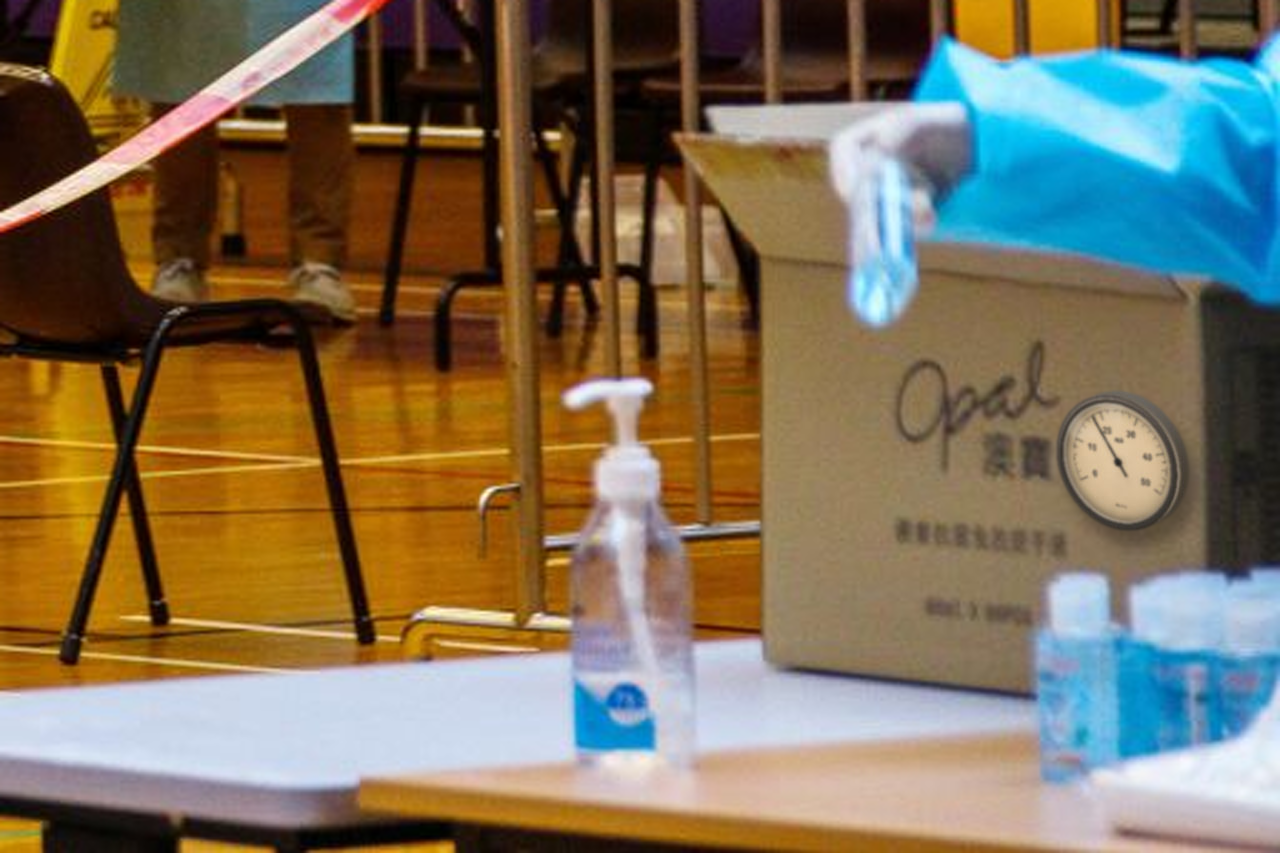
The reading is 18mA
